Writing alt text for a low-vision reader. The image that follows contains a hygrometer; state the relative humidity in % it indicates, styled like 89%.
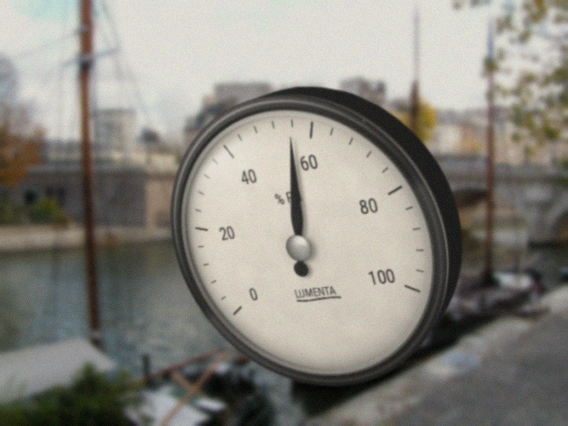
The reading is 56%
